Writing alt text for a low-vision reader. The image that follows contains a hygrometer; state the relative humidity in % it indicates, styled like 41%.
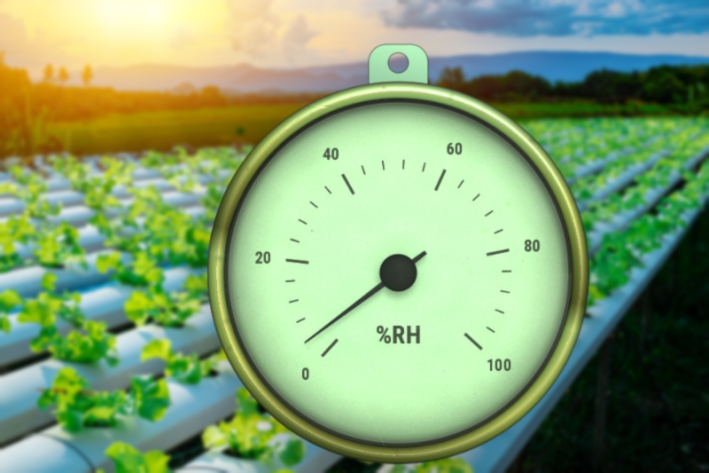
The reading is 4%
